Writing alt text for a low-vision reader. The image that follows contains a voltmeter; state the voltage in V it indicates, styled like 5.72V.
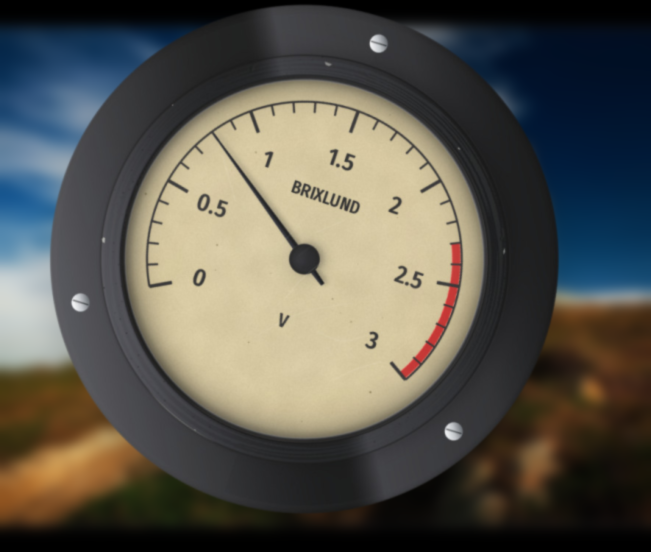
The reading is 0.8V
